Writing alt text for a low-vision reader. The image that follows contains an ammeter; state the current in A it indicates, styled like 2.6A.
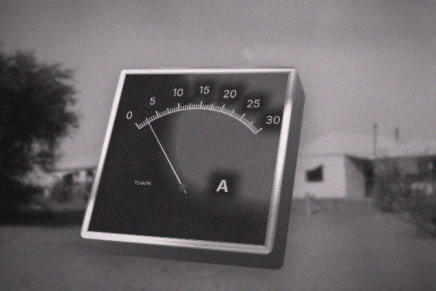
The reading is 2.5A
